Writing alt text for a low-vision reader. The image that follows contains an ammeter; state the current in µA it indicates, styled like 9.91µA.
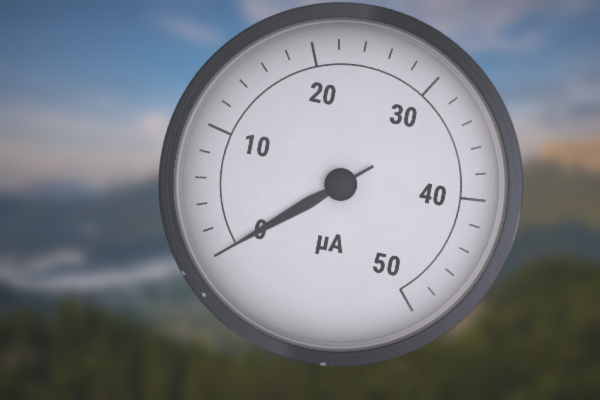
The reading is 0µA
